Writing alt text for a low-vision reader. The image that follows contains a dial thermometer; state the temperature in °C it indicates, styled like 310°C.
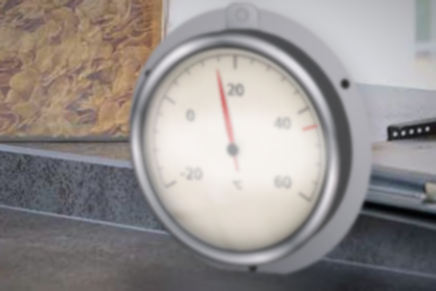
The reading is 16°C
